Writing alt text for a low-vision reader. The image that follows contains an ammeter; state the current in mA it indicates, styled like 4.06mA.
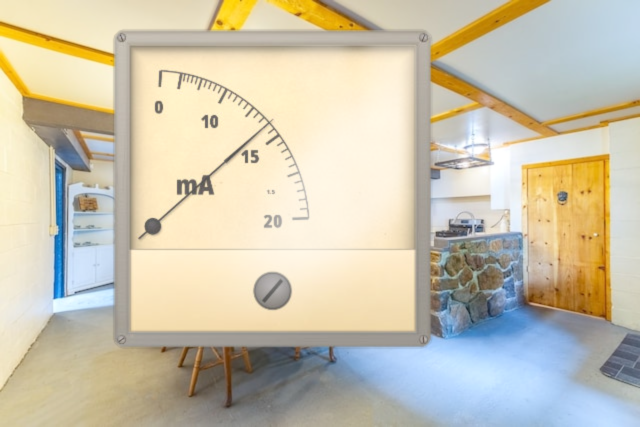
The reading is 14mA
